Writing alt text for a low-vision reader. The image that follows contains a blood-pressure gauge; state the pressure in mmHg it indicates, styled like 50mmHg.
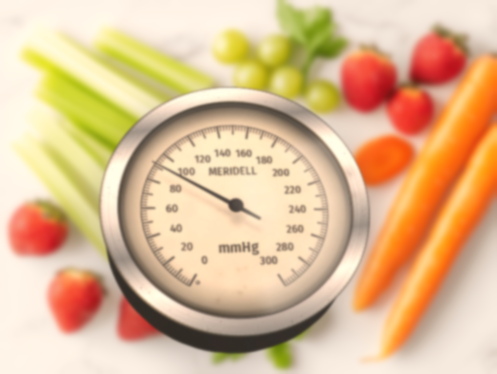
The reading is 90mmHg
